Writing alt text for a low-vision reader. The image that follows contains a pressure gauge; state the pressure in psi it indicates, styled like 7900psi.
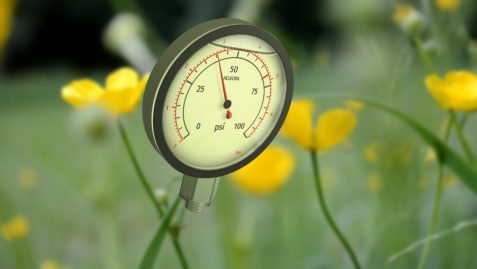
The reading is 40psi
